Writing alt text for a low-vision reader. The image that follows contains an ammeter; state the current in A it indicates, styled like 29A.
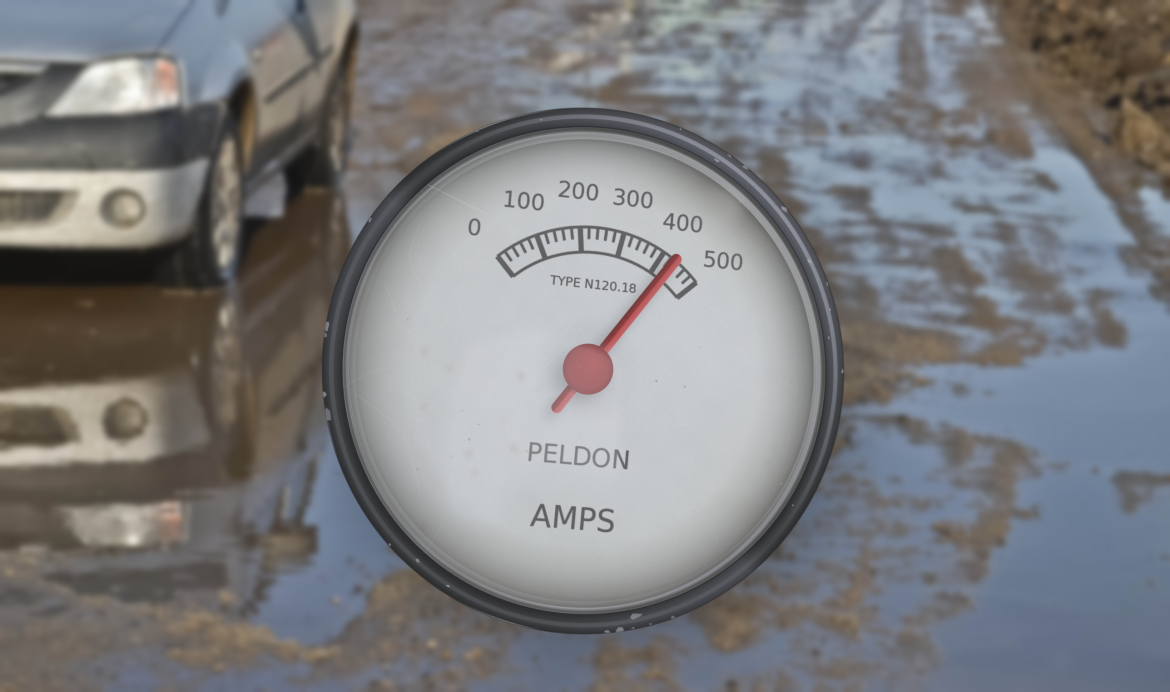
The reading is 430A
